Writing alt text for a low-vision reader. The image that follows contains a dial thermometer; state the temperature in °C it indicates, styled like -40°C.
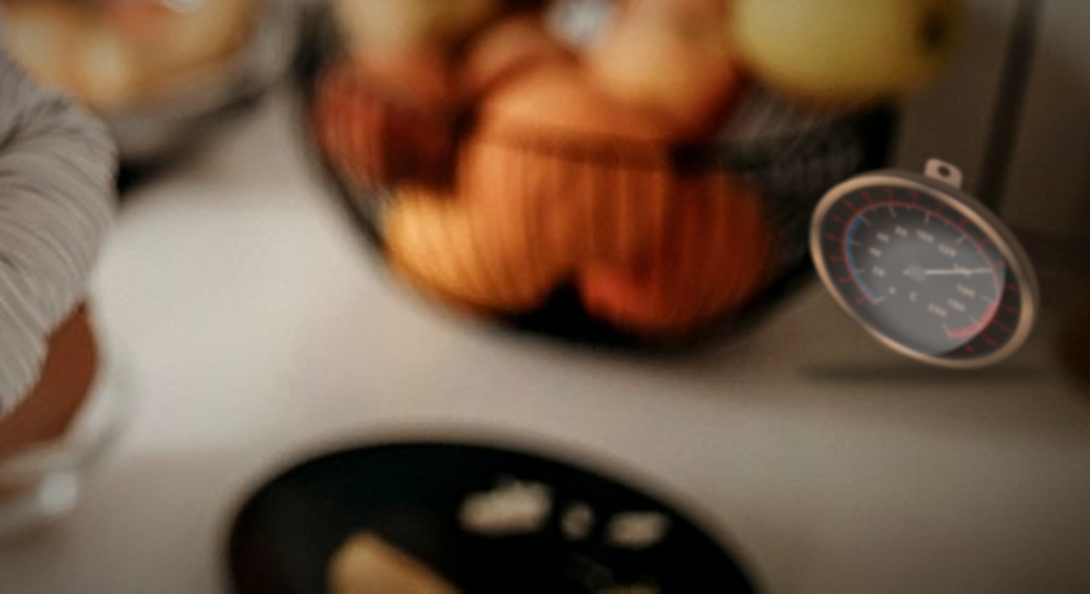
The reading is 140°C
